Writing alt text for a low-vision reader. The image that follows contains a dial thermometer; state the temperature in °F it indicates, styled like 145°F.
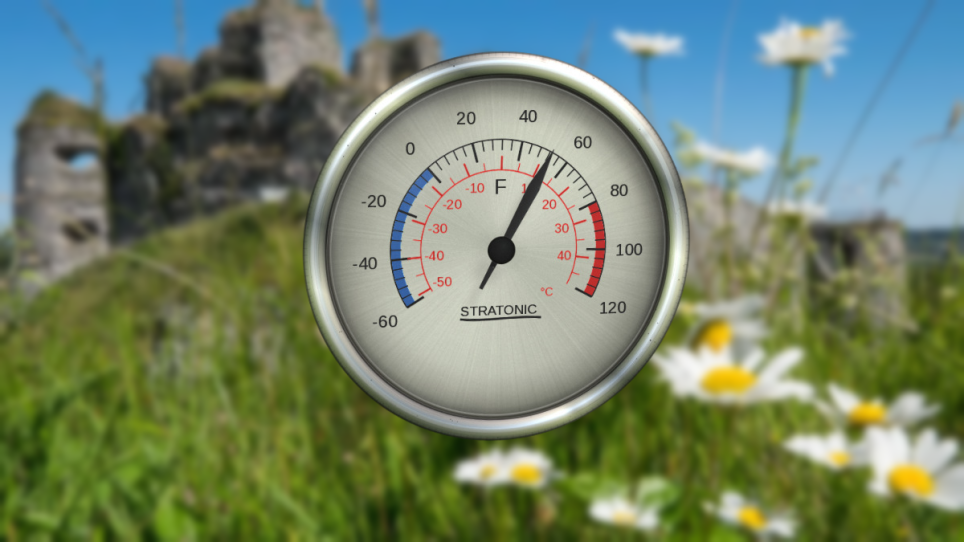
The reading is 52°F
